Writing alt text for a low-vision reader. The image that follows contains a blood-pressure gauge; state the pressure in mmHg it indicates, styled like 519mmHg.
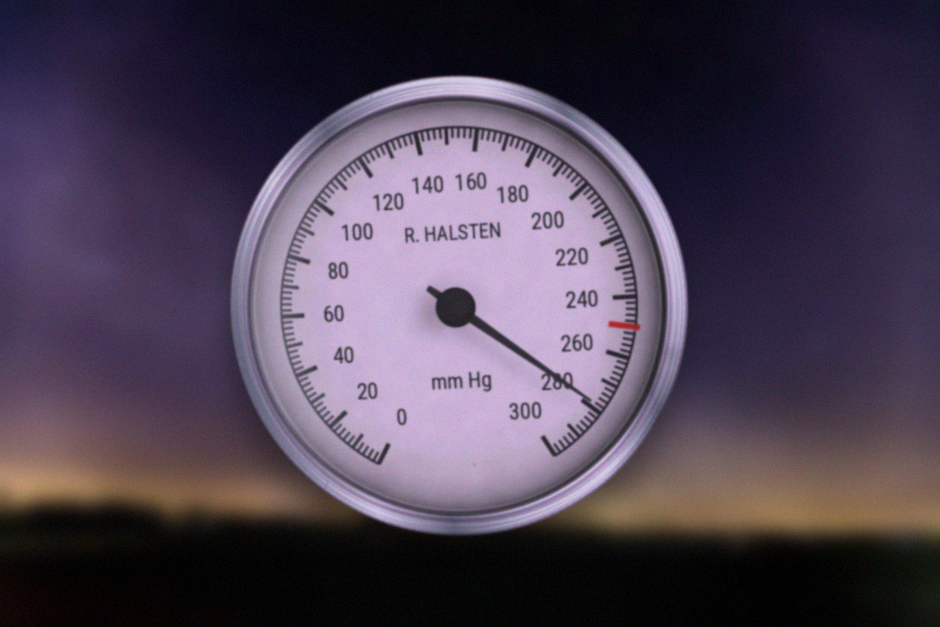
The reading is 278mmHg
